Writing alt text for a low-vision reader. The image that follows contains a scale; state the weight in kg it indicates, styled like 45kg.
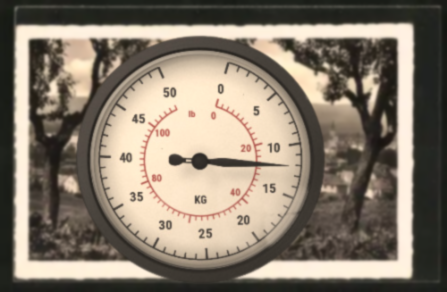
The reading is 12kg
